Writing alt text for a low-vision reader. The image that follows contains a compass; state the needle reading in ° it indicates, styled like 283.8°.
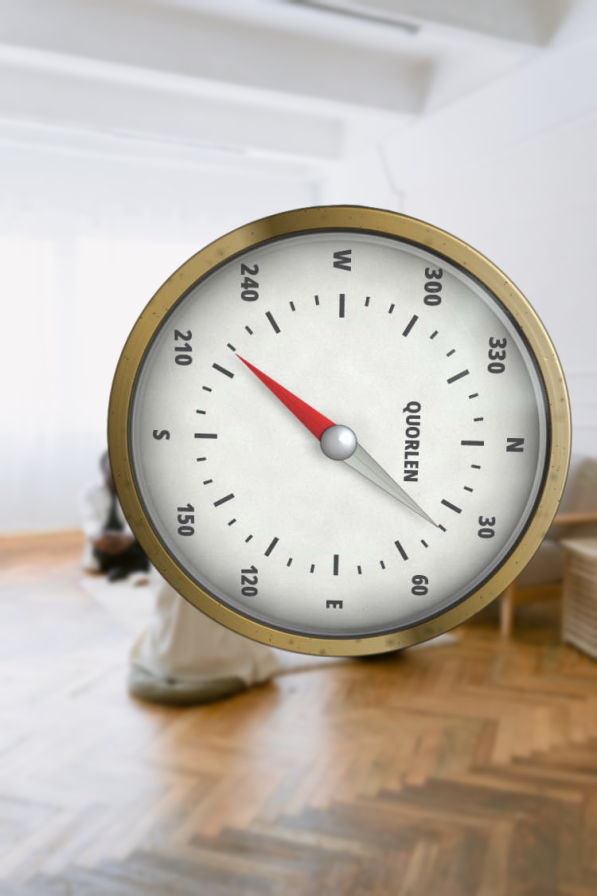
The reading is 220°
